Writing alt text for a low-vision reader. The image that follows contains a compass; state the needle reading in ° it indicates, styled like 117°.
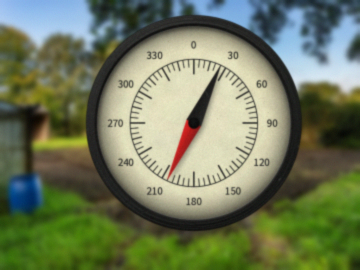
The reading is 205°
